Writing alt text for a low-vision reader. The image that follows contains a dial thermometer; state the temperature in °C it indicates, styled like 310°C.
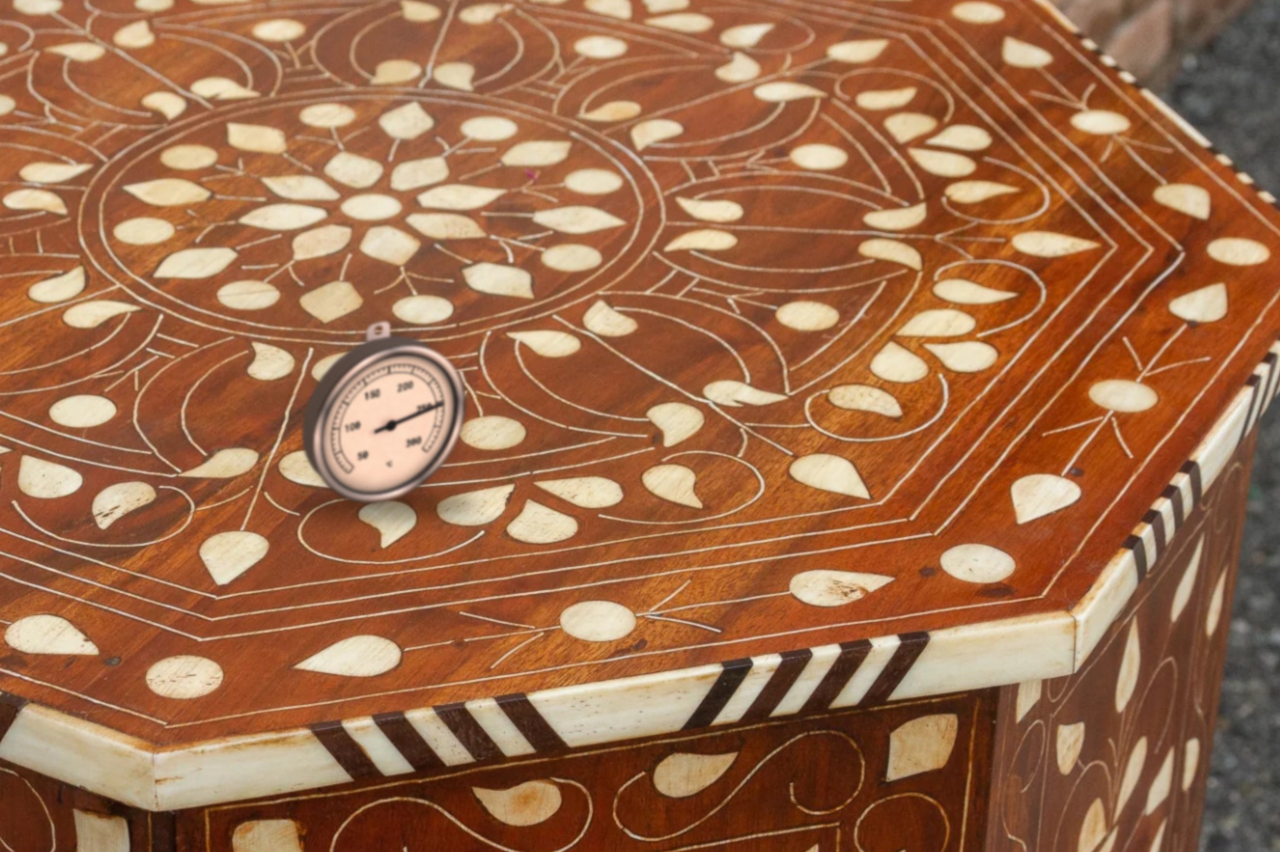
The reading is 250°C
